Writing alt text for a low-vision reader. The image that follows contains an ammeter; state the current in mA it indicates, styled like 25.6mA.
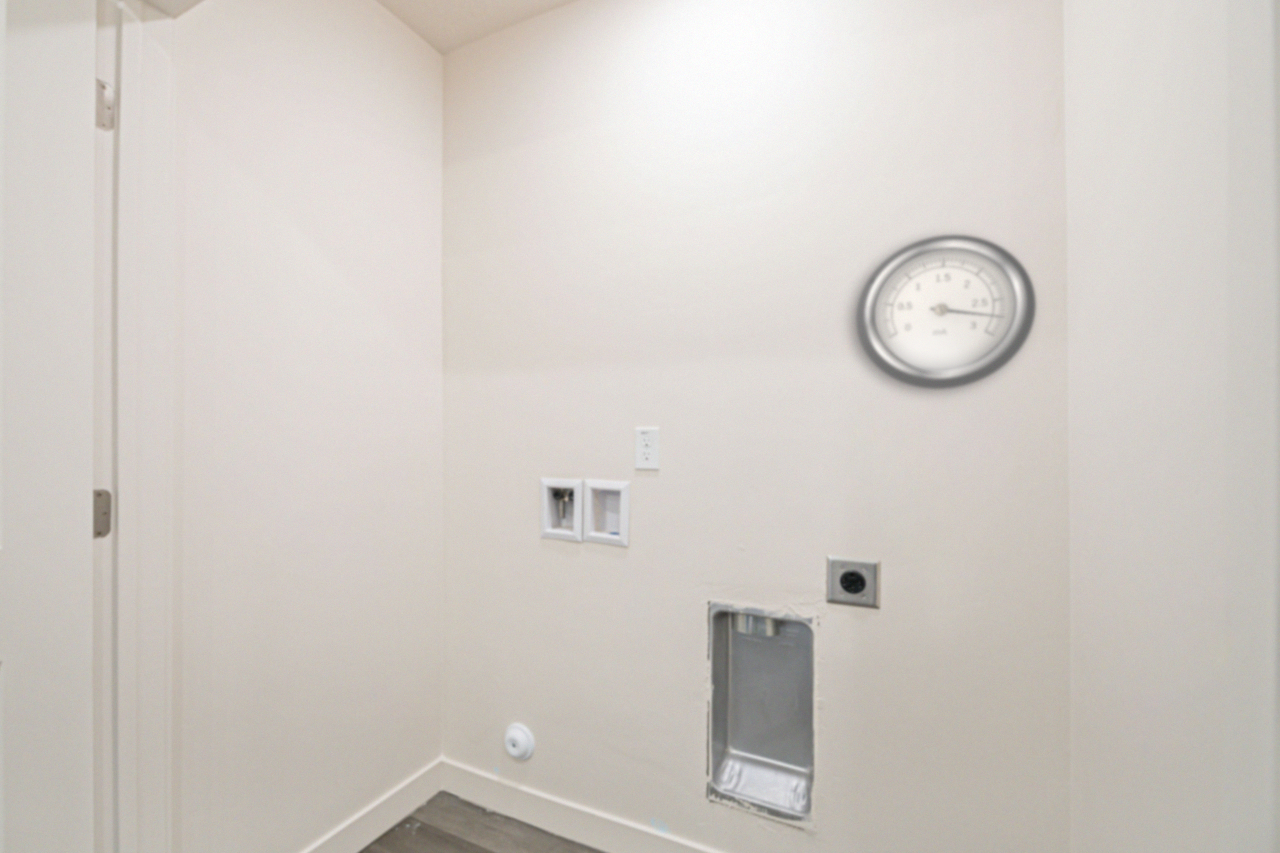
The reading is 2.75mA
